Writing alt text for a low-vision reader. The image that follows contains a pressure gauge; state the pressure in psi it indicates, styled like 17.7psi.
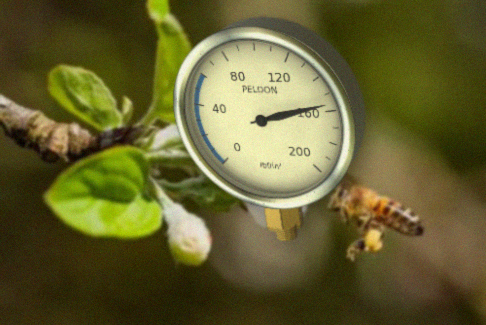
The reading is 155psi
